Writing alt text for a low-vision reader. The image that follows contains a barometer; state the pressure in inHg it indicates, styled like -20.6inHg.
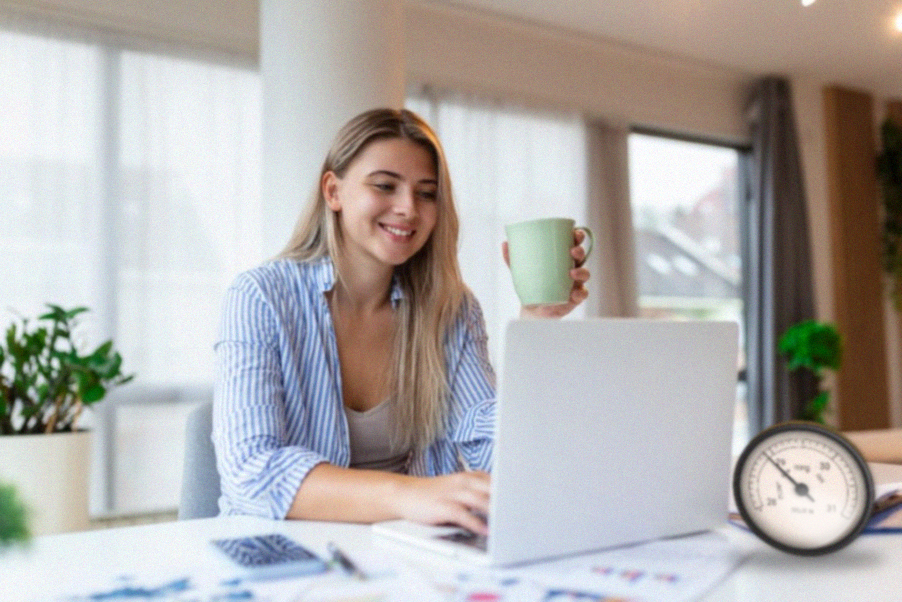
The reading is 28.9inHg
